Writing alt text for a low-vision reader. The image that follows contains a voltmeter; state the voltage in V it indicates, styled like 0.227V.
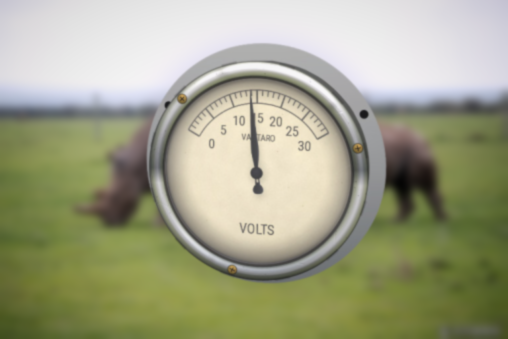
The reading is 14V
